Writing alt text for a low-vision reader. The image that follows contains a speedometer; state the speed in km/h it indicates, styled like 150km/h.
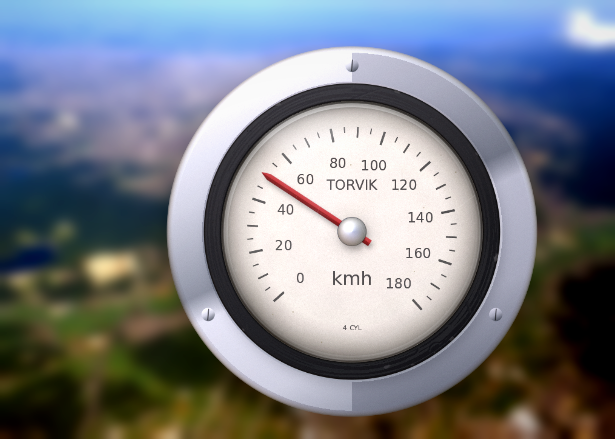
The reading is 50km/h
